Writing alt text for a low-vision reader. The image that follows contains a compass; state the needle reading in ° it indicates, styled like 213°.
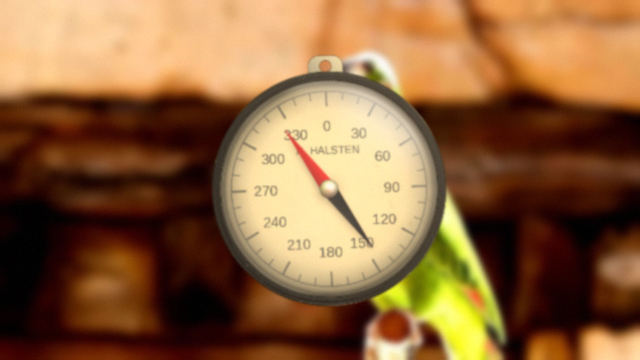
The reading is 325°
